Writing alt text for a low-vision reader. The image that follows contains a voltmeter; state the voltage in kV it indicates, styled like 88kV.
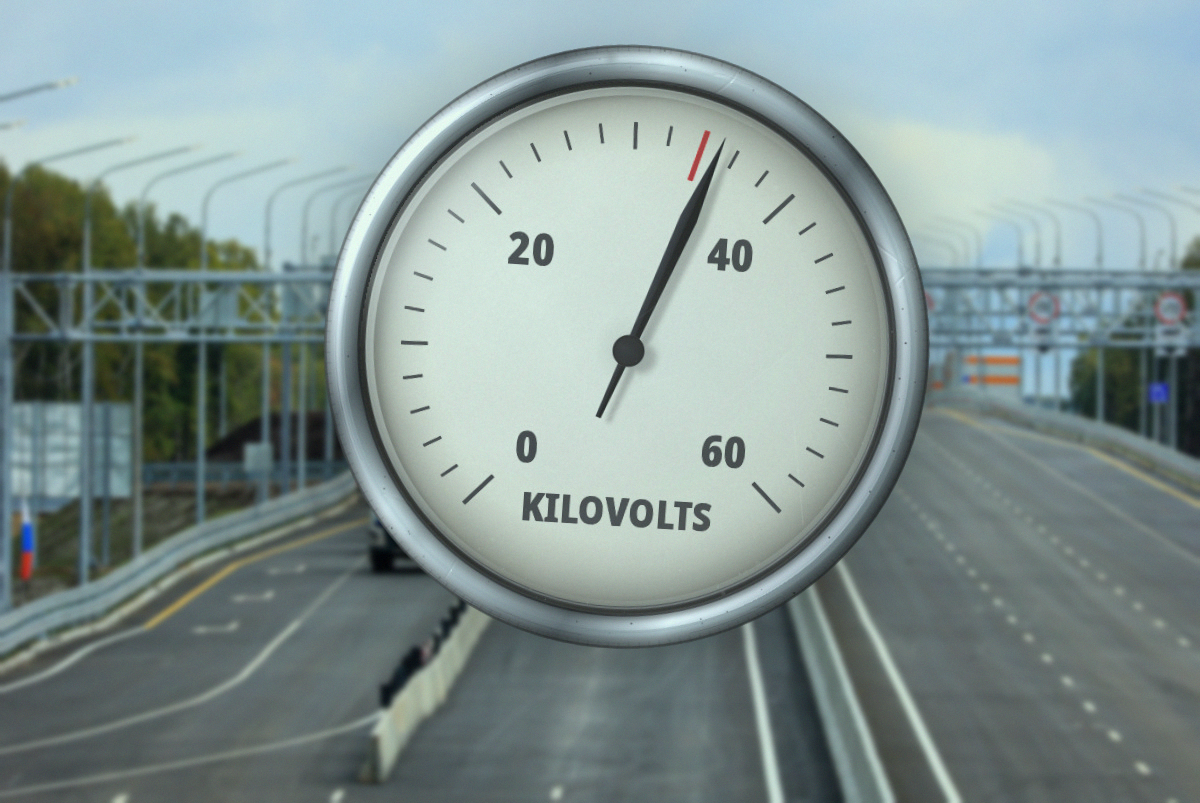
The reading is 35kV
